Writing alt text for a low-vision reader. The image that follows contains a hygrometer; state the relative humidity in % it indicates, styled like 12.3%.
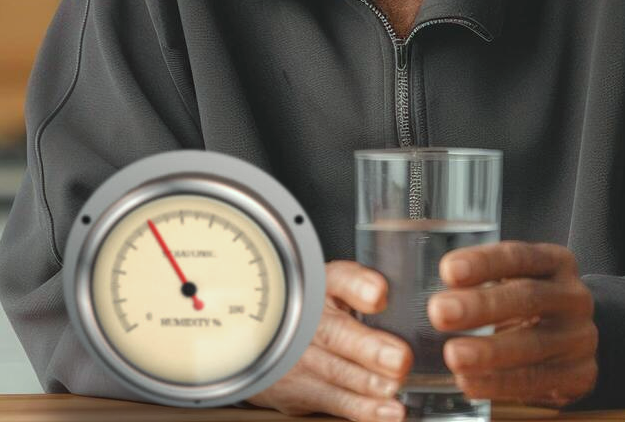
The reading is 40%
